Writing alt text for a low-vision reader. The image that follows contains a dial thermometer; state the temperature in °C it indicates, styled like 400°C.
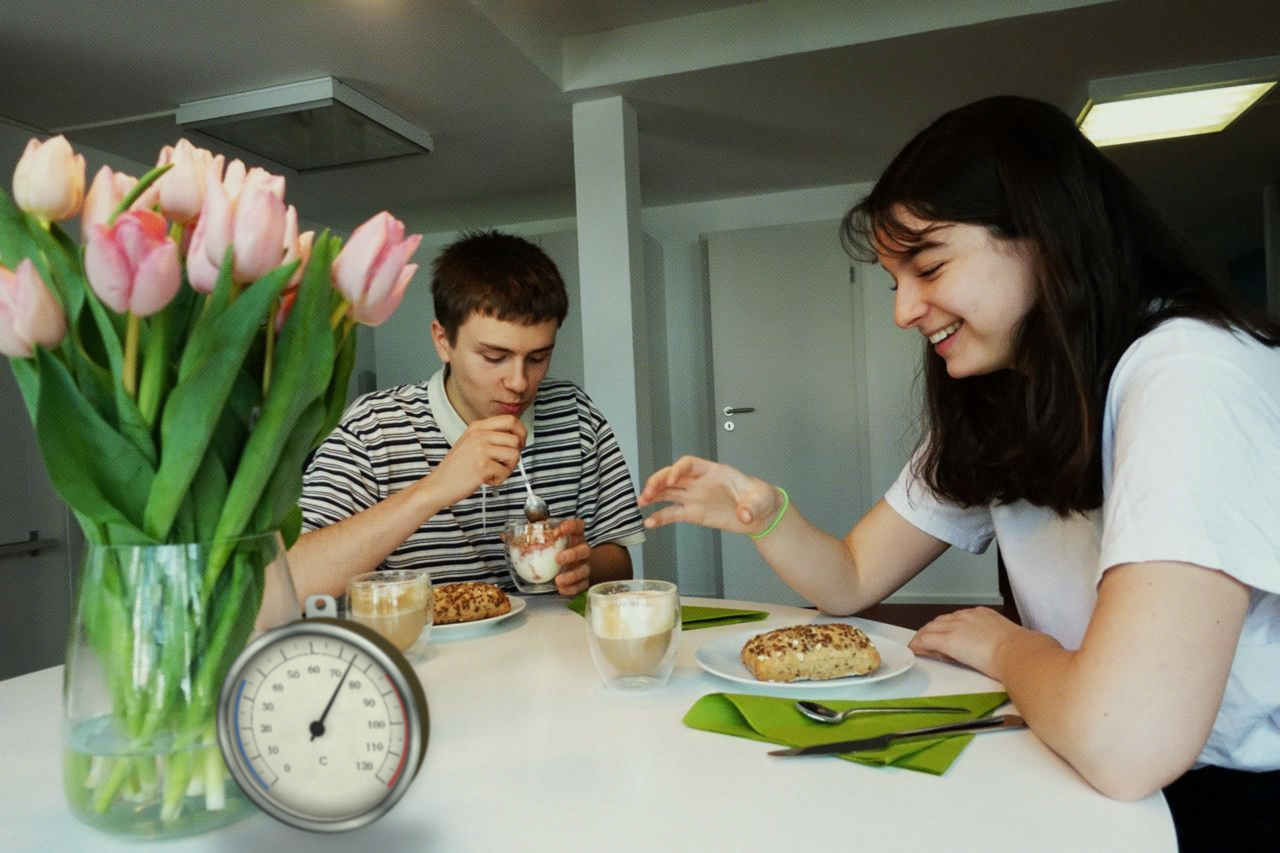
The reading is 75°C
